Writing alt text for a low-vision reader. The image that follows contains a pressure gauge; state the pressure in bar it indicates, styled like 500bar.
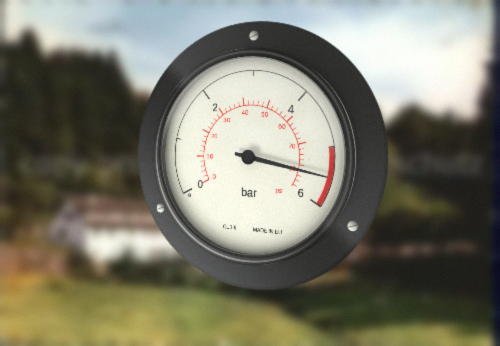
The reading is 5.5bar
